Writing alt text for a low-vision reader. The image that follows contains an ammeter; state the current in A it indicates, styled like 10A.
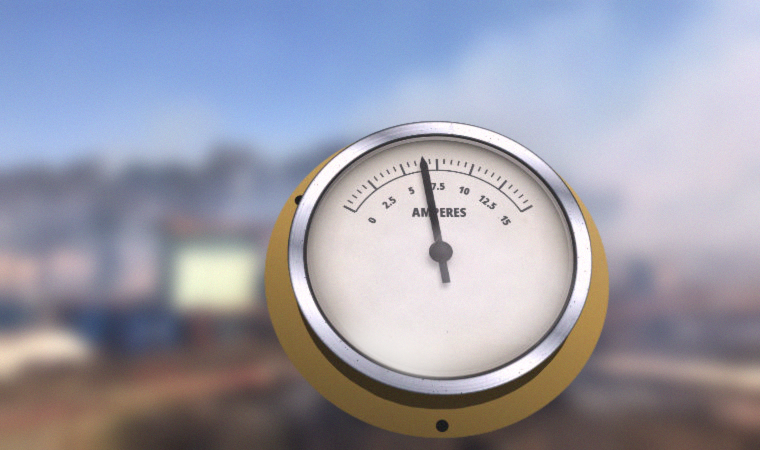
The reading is 6.5A
